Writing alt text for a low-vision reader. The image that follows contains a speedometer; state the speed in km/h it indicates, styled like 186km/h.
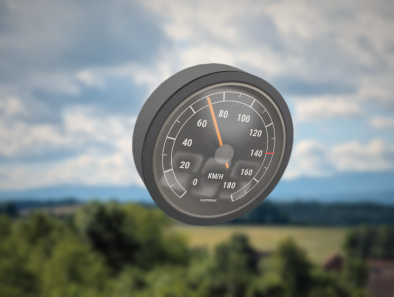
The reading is 70km/h
